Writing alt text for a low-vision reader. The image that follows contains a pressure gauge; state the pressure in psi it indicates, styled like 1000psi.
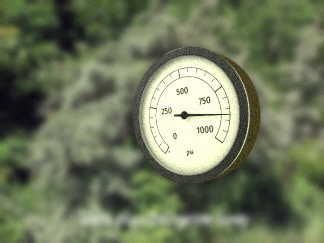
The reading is 875psi
